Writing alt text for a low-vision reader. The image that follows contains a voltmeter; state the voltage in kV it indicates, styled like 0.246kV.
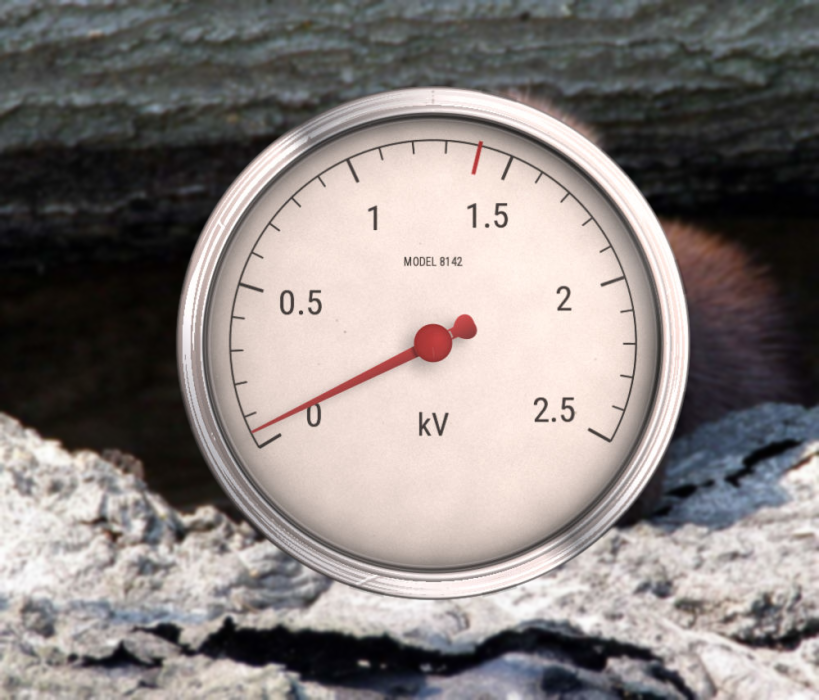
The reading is 0.05kV
